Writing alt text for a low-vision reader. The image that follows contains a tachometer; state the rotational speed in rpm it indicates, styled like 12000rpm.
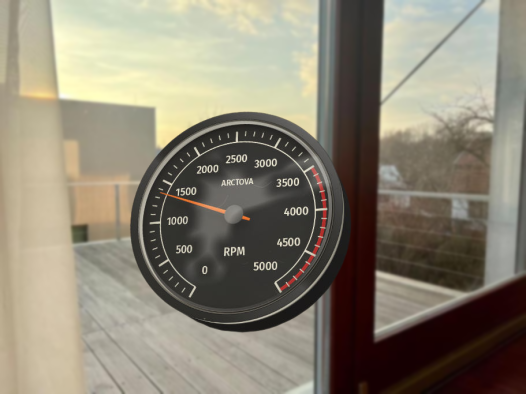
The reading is 1350rpm
